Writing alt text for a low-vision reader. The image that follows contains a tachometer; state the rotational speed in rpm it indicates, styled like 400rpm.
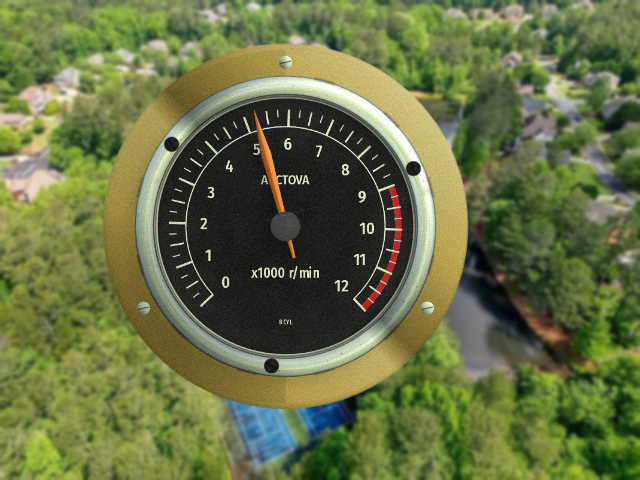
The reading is 5250rpm
